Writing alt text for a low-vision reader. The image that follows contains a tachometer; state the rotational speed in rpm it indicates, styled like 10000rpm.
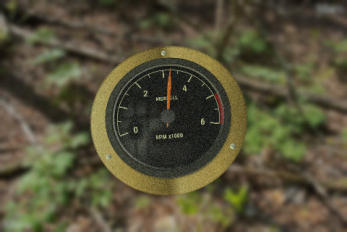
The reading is 3250rpm
